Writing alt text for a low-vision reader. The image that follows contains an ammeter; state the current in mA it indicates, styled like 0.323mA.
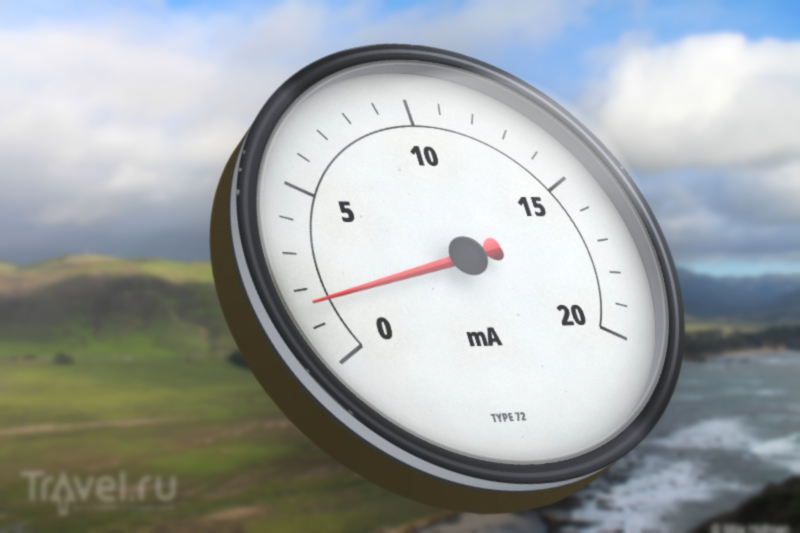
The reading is 1.5mA
